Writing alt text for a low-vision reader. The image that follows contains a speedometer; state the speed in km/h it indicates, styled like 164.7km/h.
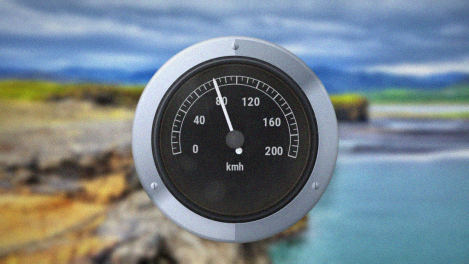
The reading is 80km/h
